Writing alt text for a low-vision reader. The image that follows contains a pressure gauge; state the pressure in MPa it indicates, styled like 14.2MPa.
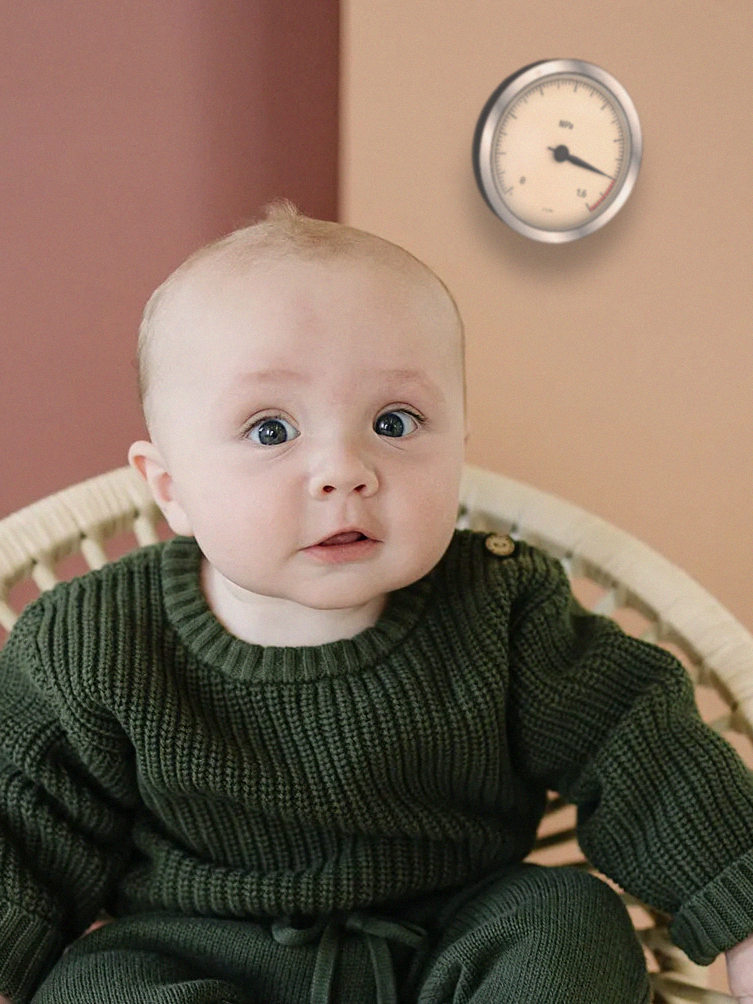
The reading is 1.4MPa
